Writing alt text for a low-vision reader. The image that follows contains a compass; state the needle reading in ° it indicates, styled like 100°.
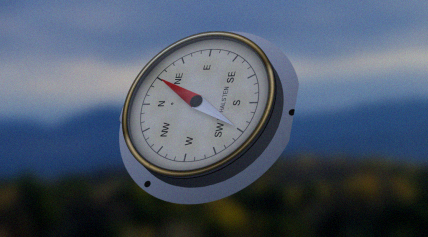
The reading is 30°
